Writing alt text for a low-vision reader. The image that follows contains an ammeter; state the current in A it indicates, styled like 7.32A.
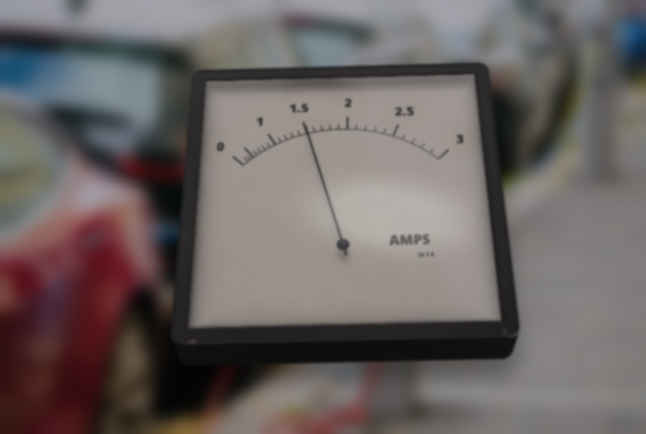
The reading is 1.5A
